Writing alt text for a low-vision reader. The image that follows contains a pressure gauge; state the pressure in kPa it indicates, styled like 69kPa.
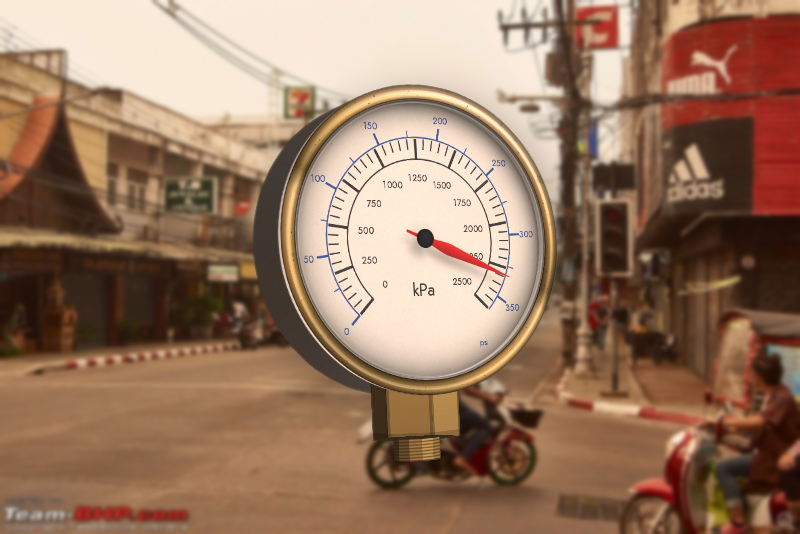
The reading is 2300kPa
